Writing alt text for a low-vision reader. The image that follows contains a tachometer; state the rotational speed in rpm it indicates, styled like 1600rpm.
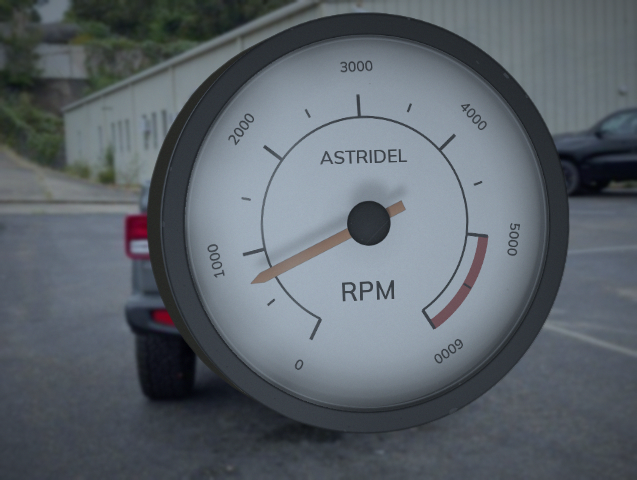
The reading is 750rpm
